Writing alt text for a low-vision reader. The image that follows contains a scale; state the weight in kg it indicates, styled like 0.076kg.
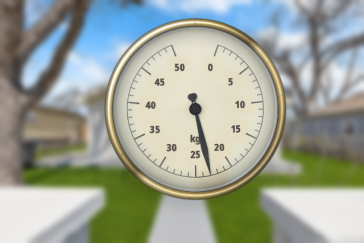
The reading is 23kg
